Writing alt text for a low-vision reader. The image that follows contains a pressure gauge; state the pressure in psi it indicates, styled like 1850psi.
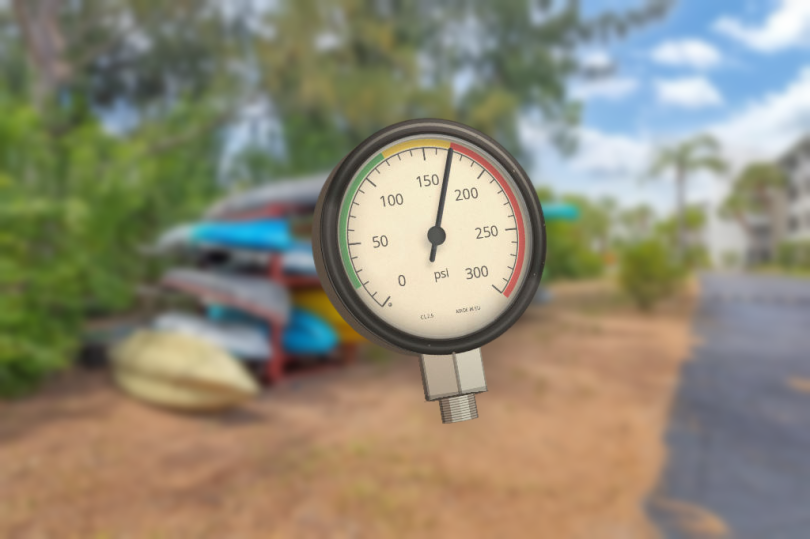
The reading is 170psi
